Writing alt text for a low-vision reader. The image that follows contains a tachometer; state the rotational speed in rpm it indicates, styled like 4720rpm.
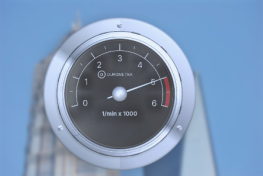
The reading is 5000rpm
